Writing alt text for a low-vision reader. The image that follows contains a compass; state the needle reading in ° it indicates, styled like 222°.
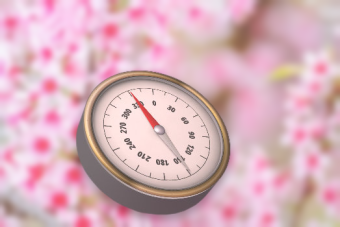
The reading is 330°
